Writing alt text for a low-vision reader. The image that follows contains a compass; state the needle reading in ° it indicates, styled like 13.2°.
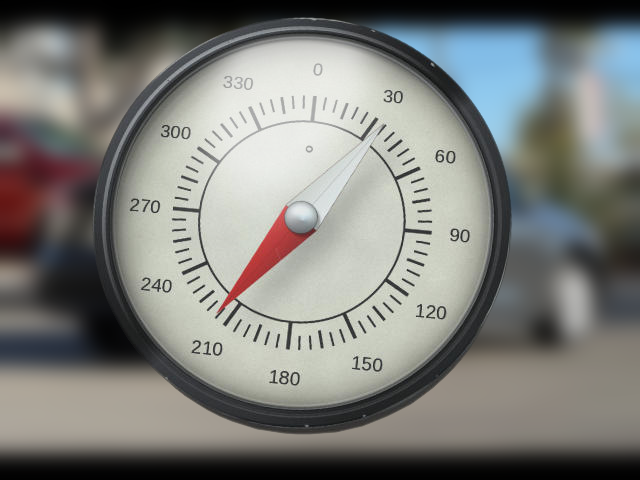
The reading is 215°
